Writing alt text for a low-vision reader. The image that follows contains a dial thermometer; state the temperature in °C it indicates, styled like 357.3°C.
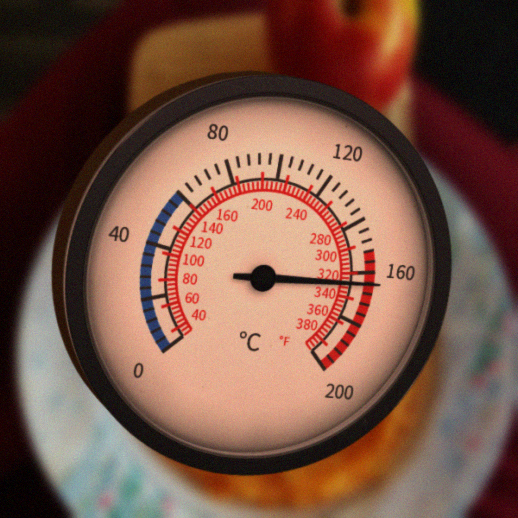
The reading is 164°C
